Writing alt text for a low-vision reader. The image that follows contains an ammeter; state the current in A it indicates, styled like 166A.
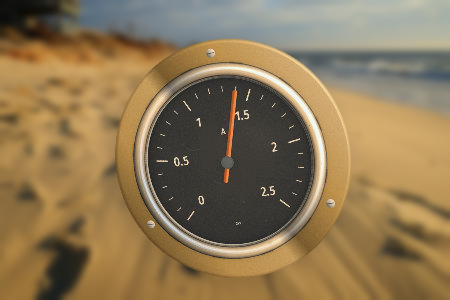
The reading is 1.4A
